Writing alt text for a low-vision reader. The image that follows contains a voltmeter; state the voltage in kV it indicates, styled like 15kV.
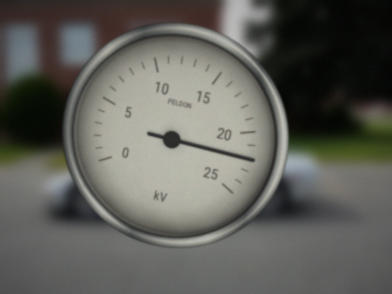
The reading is 22kV
